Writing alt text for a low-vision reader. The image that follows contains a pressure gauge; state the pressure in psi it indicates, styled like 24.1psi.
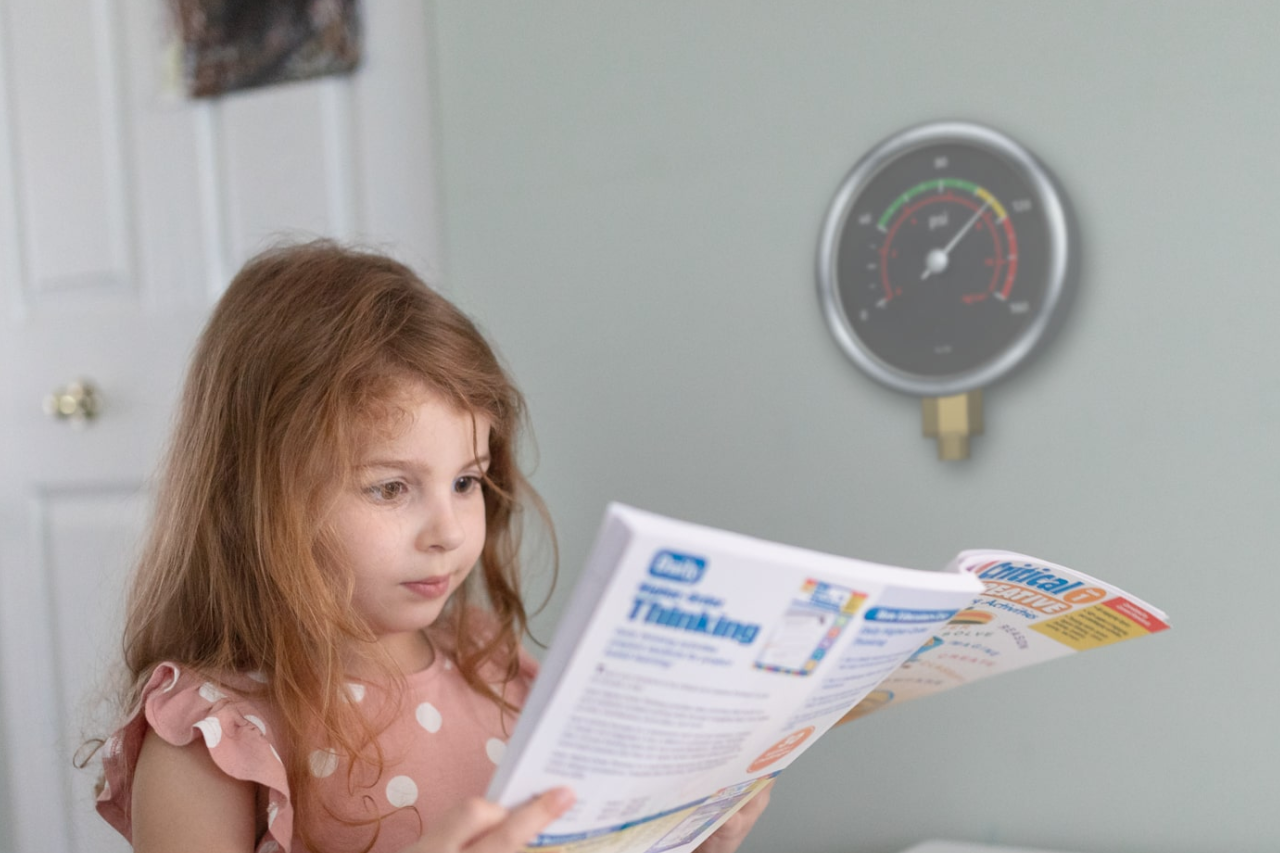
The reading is 110psi
